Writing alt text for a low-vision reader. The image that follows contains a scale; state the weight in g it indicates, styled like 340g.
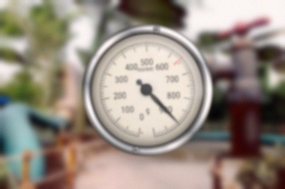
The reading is 900g
